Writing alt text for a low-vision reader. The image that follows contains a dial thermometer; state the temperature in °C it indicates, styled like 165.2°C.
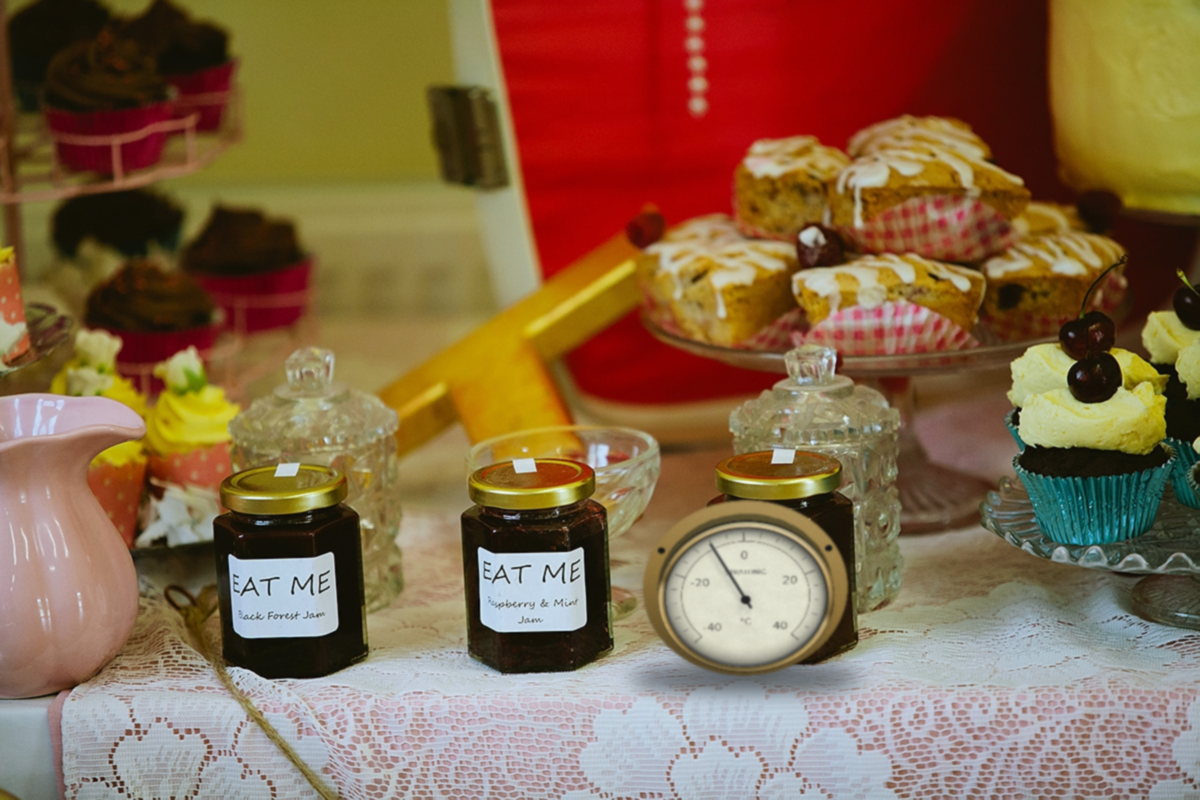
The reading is -8°C
